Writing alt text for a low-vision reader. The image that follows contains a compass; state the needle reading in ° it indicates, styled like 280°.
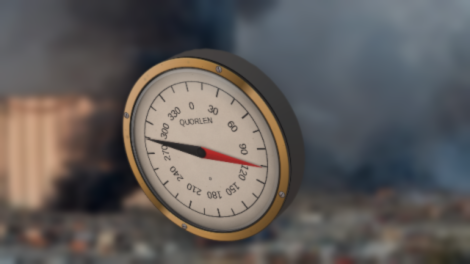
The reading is 105°
